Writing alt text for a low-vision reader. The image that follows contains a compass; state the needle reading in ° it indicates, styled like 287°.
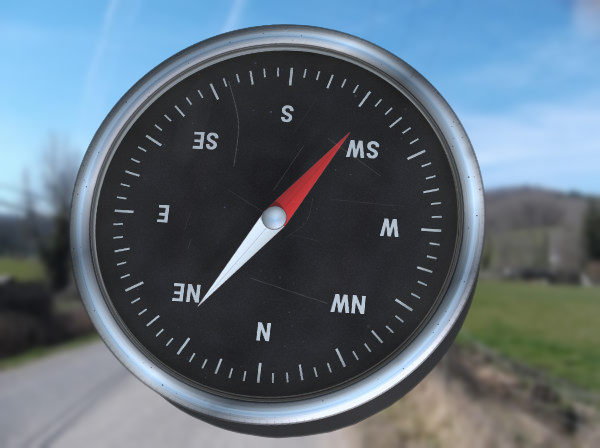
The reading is 215°
